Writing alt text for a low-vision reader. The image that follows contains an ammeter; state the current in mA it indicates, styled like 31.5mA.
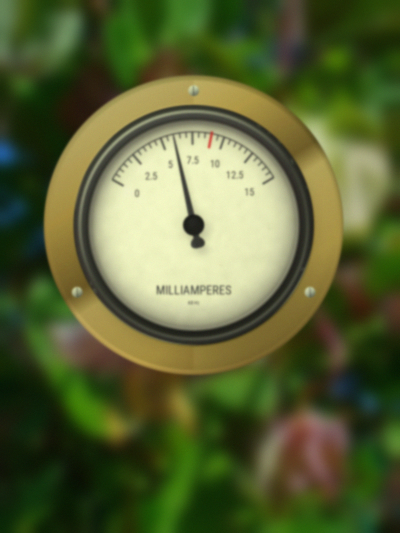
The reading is 6mA
